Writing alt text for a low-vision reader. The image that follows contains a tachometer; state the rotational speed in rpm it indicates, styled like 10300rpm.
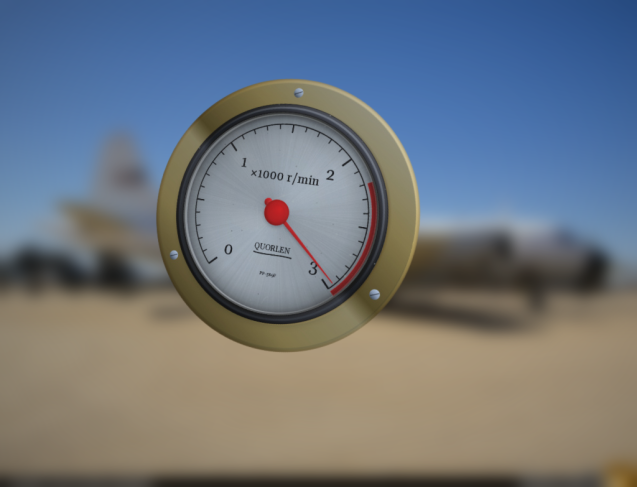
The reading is 2950rpm
